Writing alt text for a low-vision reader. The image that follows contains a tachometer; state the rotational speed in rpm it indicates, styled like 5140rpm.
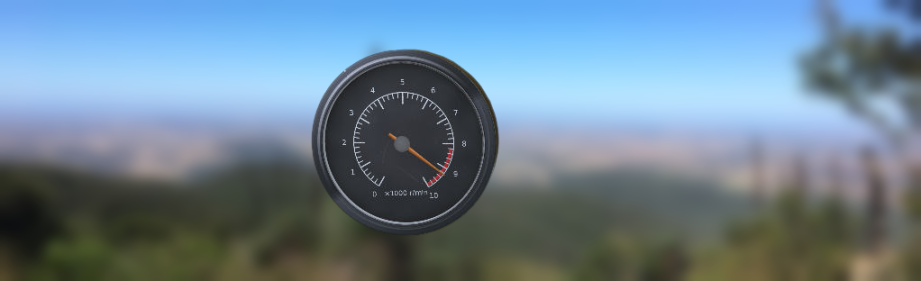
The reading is 9200rpm
